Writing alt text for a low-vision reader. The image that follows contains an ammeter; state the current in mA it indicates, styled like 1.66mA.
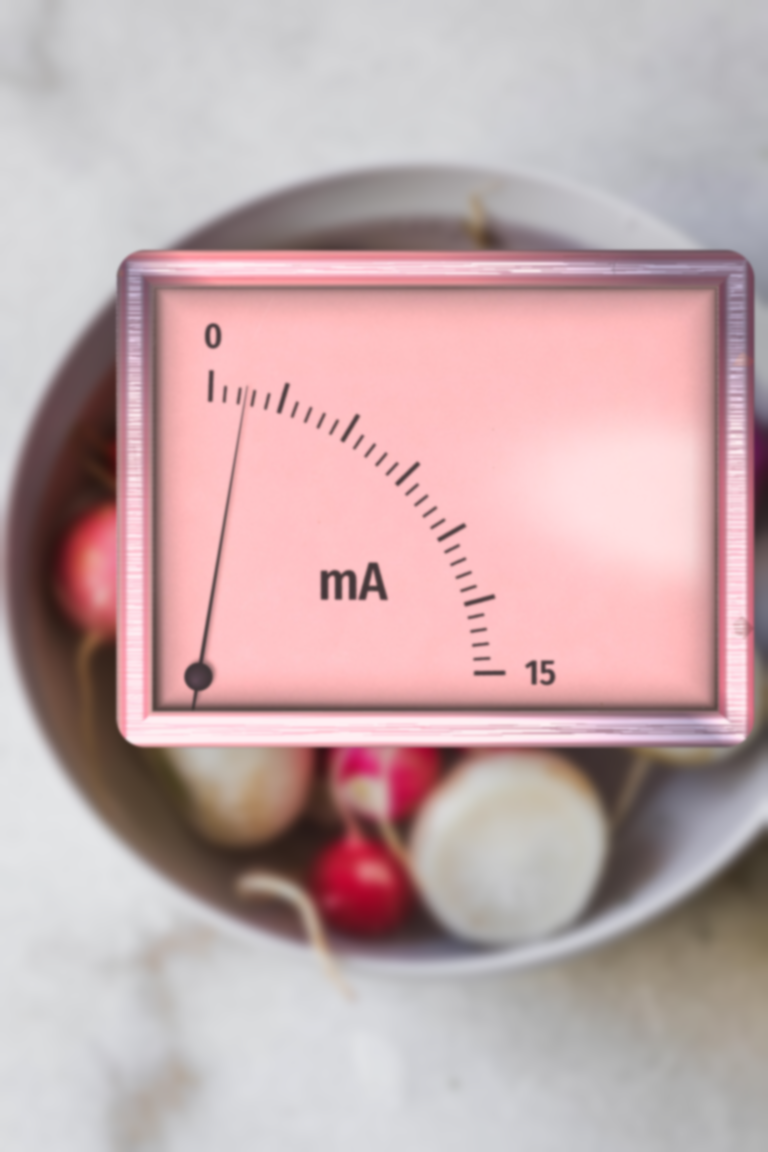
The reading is 1.25mA
